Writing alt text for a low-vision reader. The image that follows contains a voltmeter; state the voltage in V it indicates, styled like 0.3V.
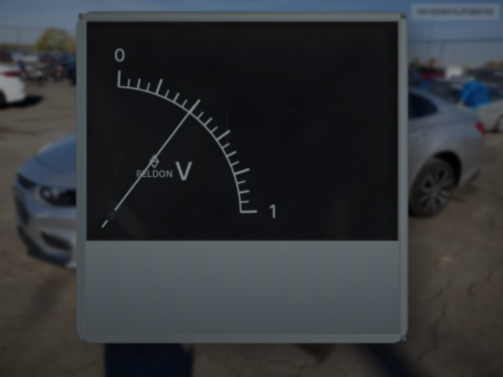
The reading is 0.4V
